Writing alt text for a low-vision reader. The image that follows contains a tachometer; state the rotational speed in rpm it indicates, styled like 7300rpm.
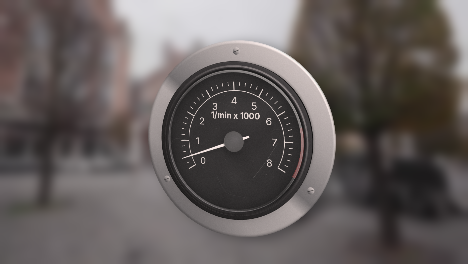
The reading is 400rpm
